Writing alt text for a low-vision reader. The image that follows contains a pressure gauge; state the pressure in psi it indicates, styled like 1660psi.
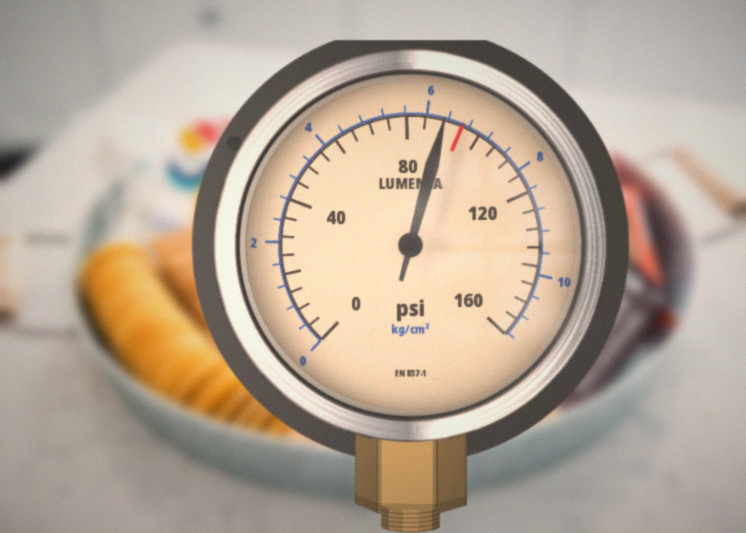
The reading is 90psi
